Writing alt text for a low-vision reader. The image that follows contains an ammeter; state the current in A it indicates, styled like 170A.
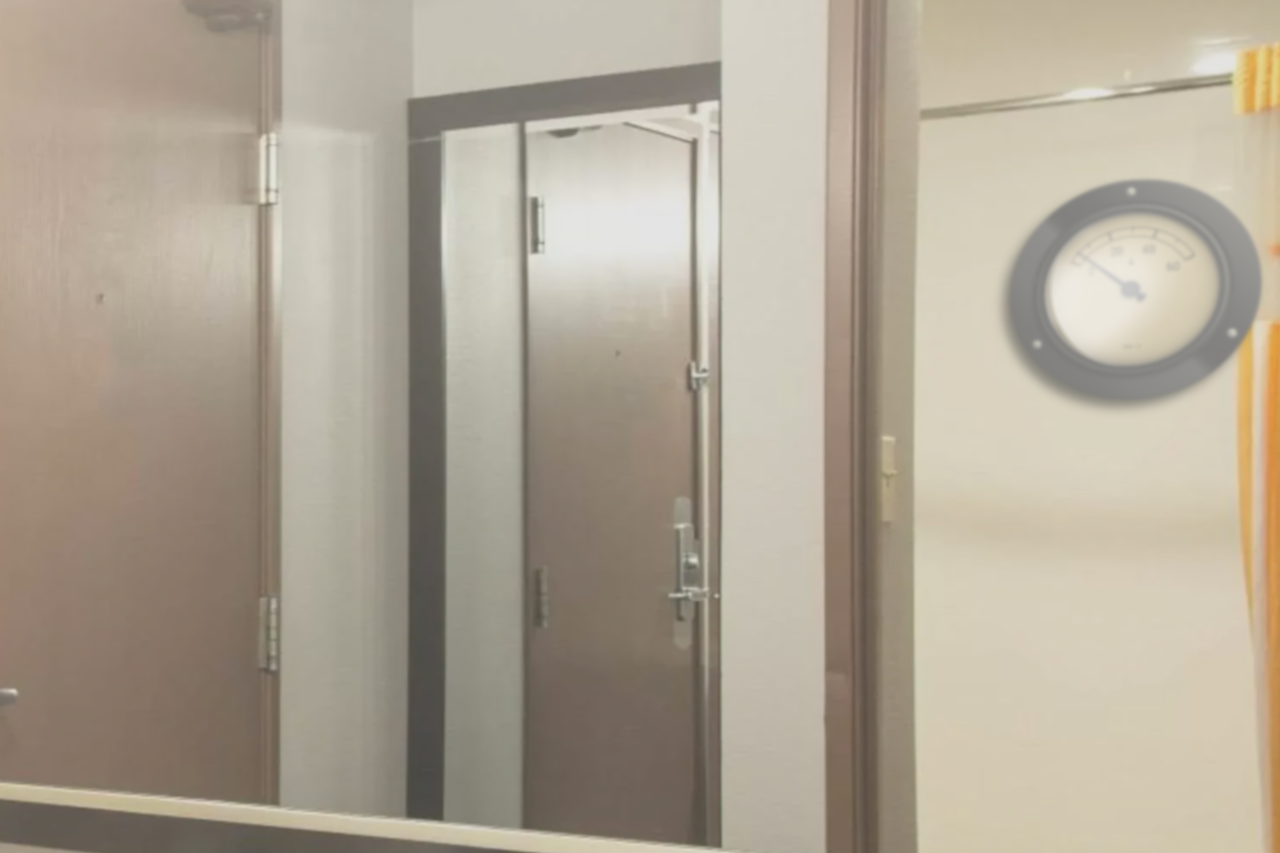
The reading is 5A
